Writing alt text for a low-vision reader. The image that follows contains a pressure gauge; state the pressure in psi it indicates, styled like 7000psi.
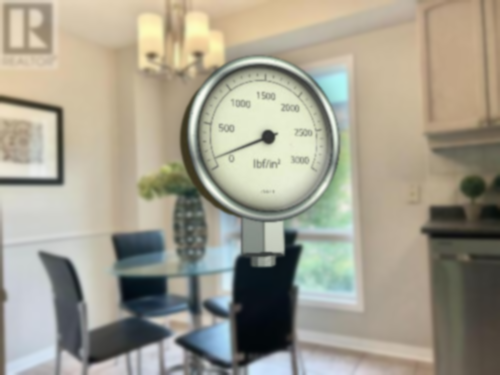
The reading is 100psi
